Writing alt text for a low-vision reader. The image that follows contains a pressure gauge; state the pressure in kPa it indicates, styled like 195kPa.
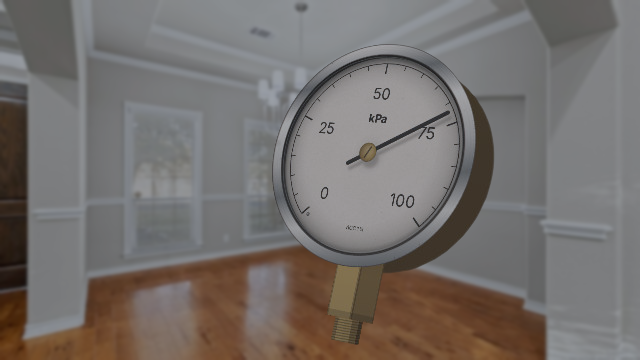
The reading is 72.5kPa
